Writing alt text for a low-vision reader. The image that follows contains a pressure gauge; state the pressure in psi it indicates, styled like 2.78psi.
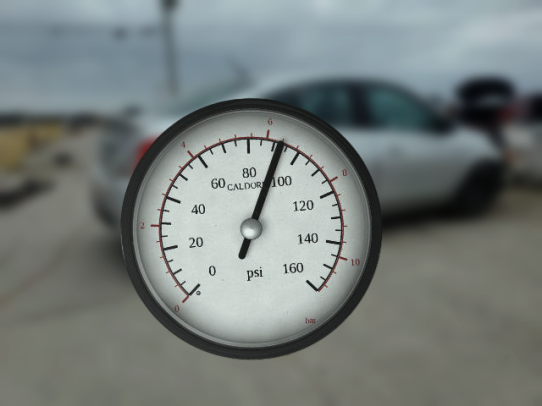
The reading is 92.5psi
